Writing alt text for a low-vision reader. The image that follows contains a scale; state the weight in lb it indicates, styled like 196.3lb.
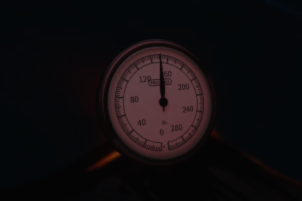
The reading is 150lb
